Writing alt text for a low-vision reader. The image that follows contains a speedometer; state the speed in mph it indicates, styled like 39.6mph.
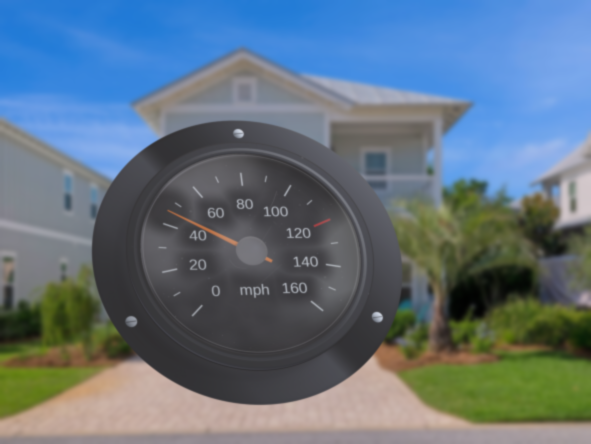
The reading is 45mph
